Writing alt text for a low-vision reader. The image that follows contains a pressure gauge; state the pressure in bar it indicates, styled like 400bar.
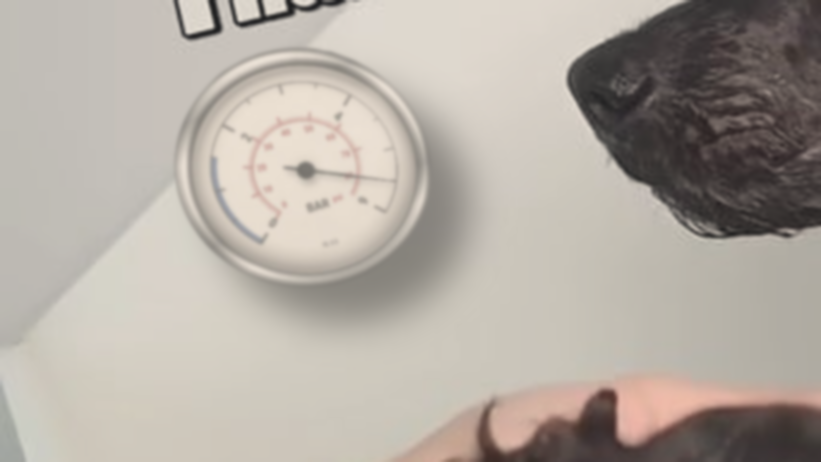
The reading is 5.5bar
